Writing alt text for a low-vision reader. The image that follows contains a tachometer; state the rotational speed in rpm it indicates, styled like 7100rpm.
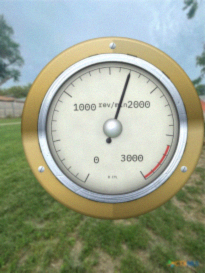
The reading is 1700rpm
